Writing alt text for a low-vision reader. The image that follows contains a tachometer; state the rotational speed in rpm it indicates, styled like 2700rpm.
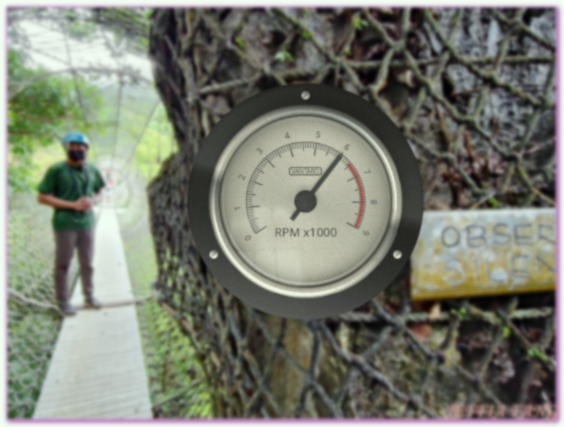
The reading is 6000rpm
